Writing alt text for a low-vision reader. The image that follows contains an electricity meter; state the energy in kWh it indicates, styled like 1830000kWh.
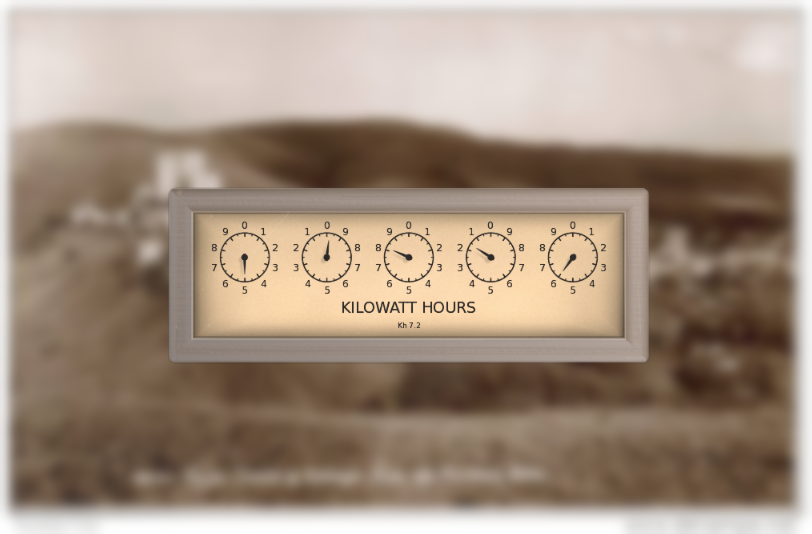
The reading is 49816kWh
